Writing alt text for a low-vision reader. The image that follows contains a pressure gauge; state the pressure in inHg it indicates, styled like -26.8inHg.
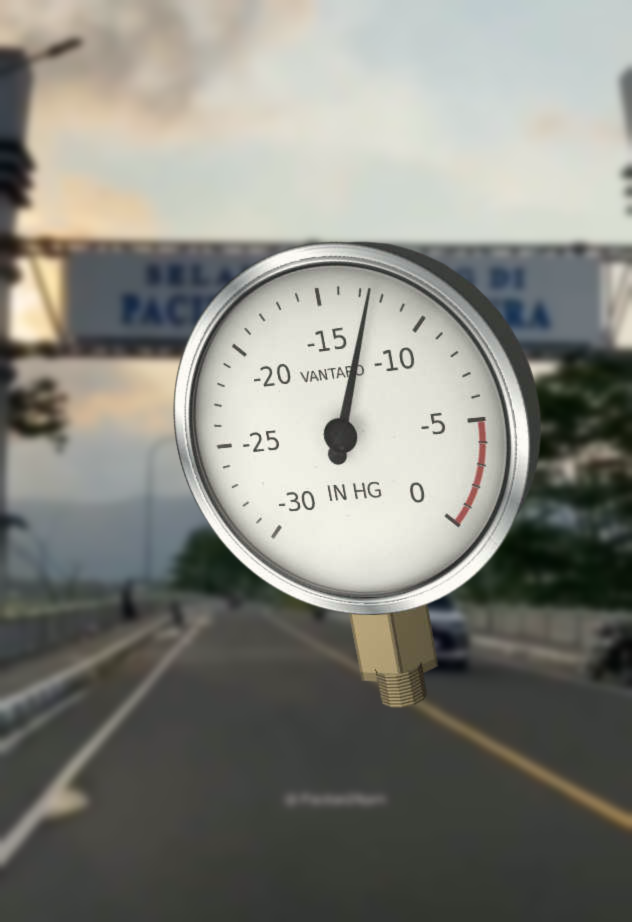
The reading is -12.5inHg
